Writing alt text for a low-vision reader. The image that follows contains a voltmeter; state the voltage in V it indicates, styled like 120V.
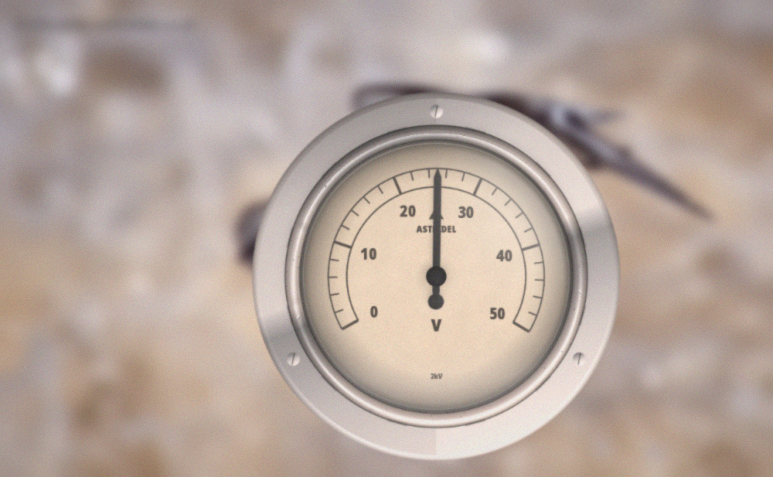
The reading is 25V
